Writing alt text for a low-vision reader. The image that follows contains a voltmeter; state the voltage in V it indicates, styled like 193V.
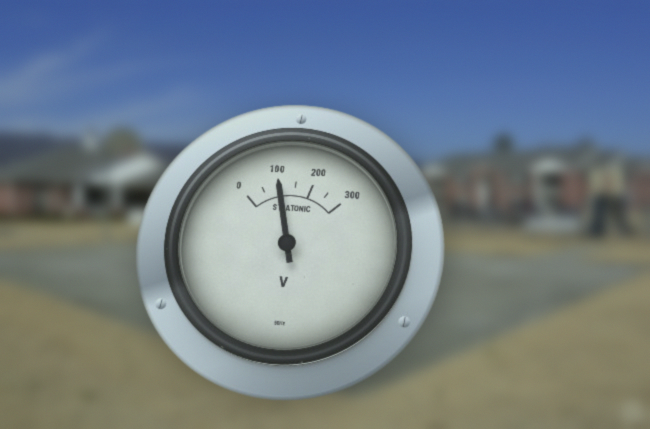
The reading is 100V
